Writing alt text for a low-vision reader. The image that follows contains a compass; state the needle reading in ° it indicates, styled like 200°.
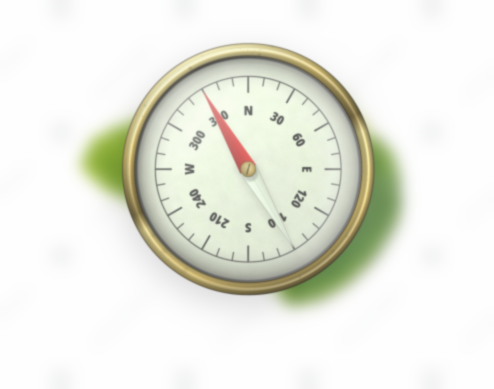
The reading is 330°
